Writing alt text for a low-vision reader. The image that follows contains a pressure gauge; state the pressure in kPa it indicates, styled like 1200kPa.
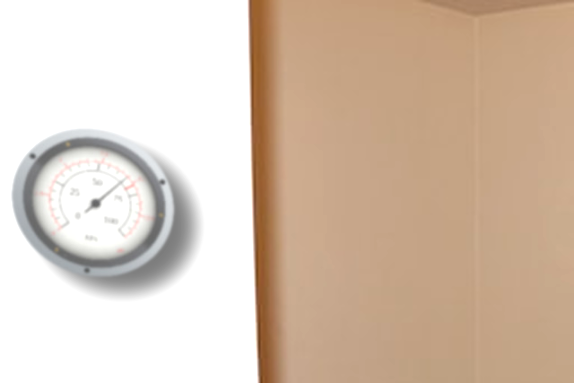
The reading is 65kPa
